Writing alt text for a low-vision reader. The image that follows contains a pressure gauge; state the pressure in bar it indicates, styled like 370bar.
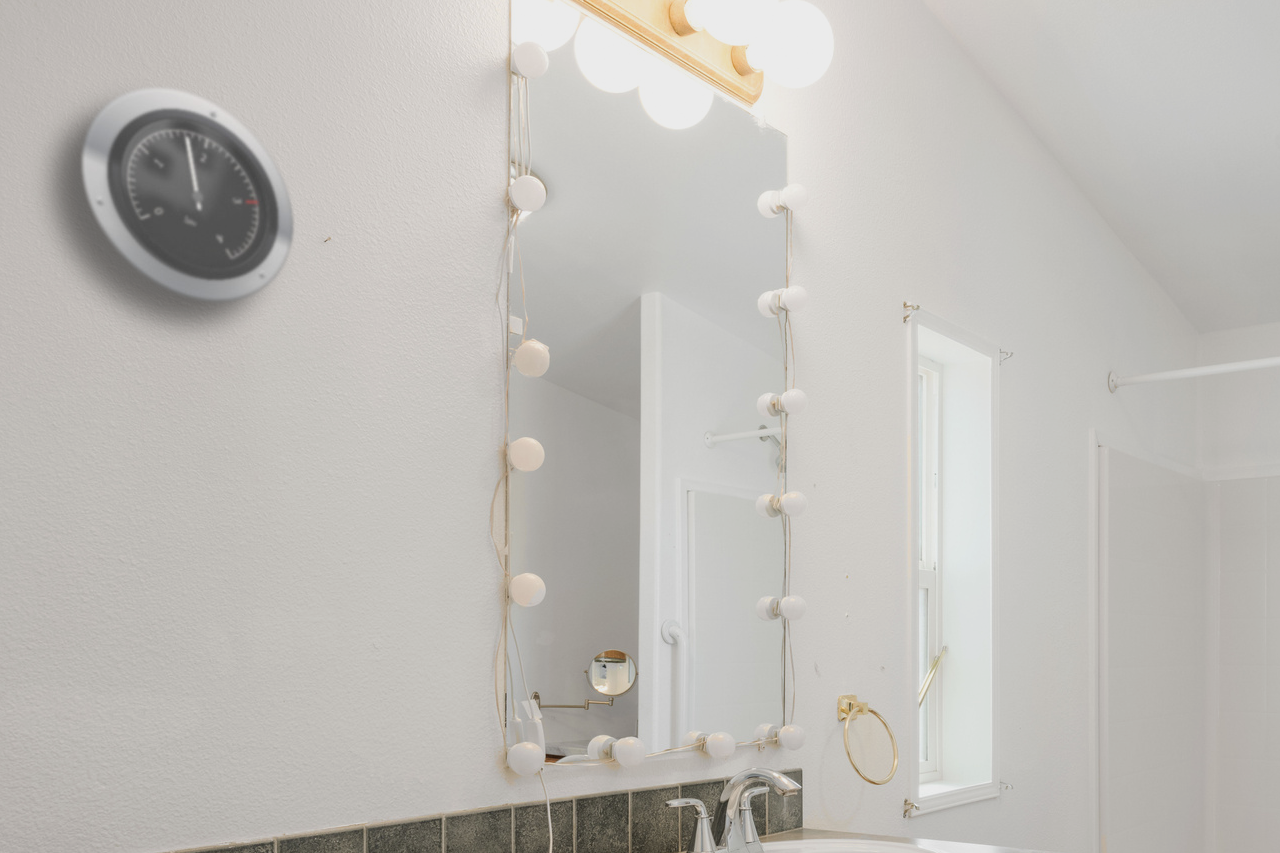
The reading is 1.7bar
